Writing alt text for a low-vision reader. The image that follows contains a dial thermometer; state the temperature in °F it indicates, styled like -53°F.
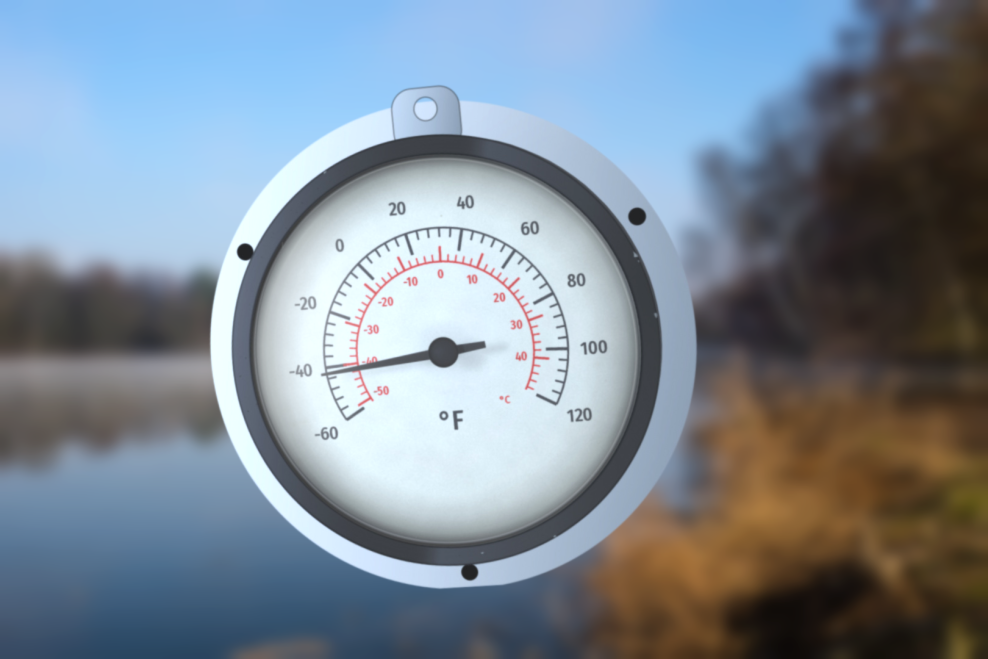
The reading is -42°F
